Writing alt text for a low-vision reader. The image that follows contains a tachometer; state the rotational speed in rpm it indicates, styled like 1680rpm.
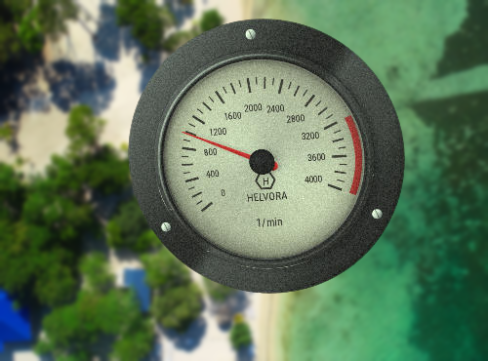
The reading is 1000rpm
